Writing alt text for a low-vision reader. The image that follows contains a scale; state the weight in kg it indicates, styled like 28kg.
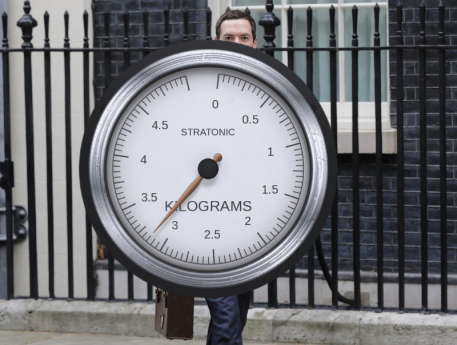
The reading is 3.15kg
